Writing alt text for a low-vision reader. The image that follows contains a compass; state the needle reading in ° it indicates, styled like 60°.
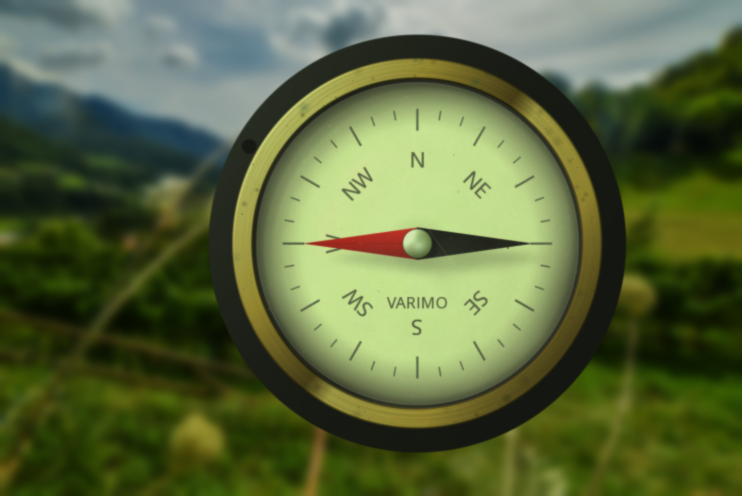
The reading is 270°
